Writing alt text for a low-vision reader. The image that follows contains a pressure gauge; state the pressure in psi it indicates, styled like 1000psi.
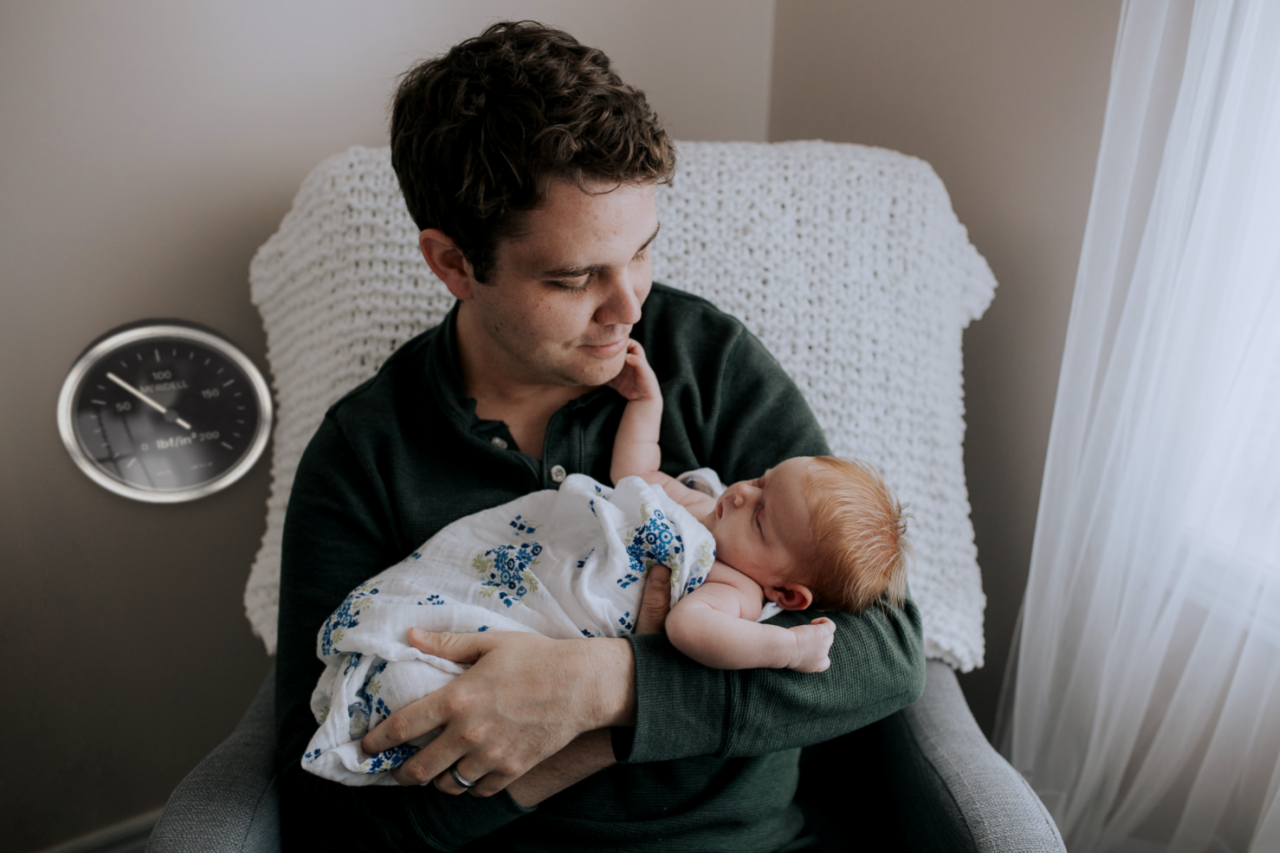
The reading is 70psi
